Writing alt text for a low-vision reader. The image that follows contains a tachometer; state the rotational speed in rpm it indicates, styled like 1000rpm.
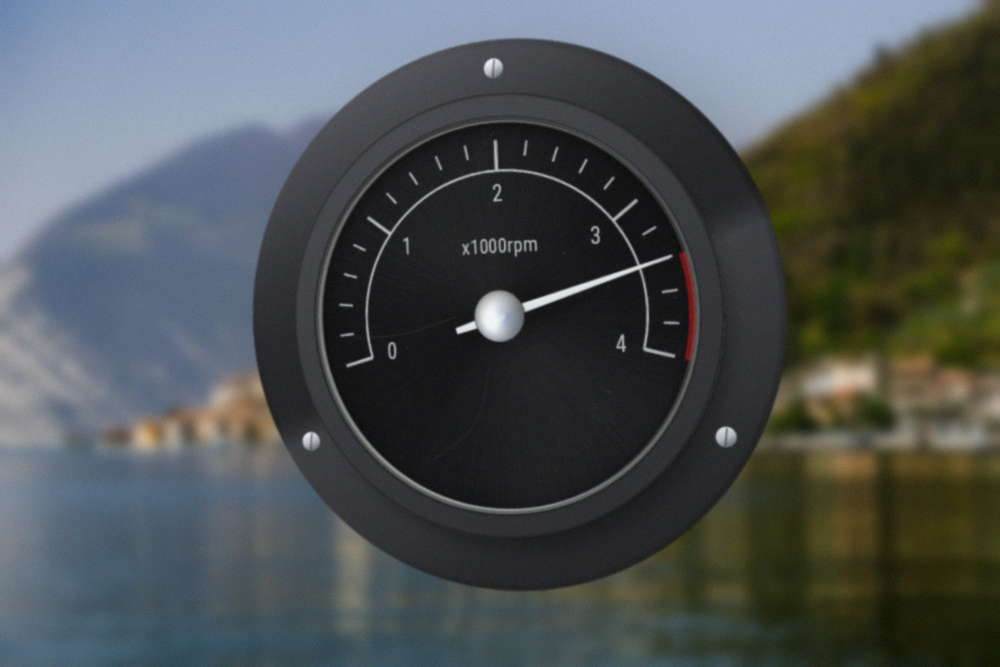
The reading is 3400rpm
